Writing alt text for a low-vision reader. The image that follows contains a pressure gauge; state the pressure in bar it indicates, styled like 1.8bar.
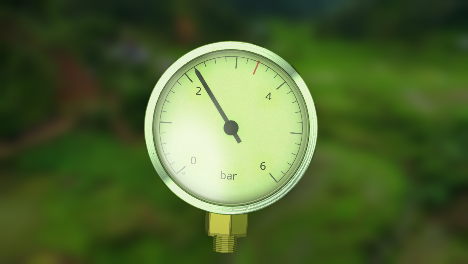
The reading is 2.2bar
